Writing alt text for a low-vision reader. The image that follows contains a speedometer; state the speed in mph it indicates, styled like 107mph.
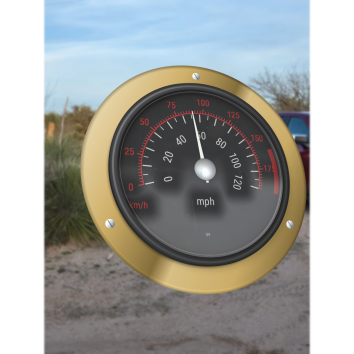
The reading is 55mph
